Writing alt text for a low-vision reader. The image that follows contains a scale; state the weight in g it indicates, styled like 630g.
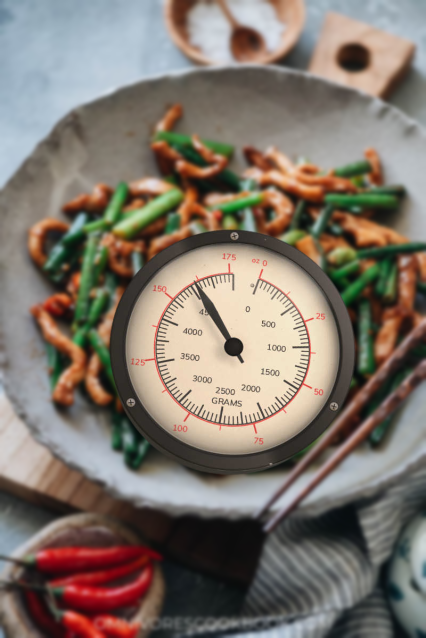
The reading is 4550g
